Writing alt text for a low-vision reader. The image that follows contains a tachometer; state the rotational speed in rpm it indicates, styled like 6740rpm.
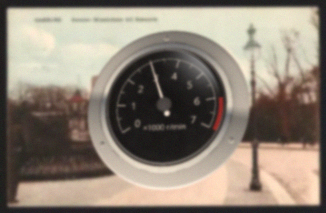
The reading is 3000rpm
